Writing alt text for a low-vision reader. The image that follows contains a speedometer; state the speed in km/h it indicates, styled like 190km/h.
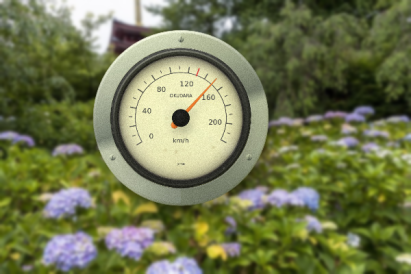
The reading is 150km/h
